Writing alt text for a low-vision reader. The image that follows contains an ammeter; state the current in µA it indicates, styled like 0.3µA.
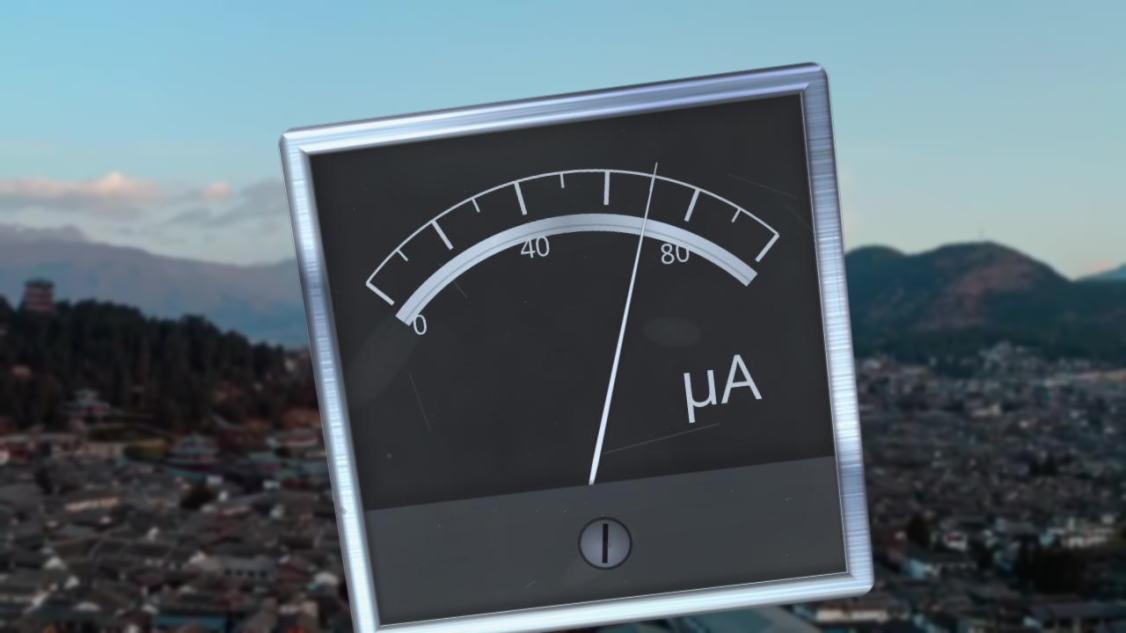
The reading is 70µA
